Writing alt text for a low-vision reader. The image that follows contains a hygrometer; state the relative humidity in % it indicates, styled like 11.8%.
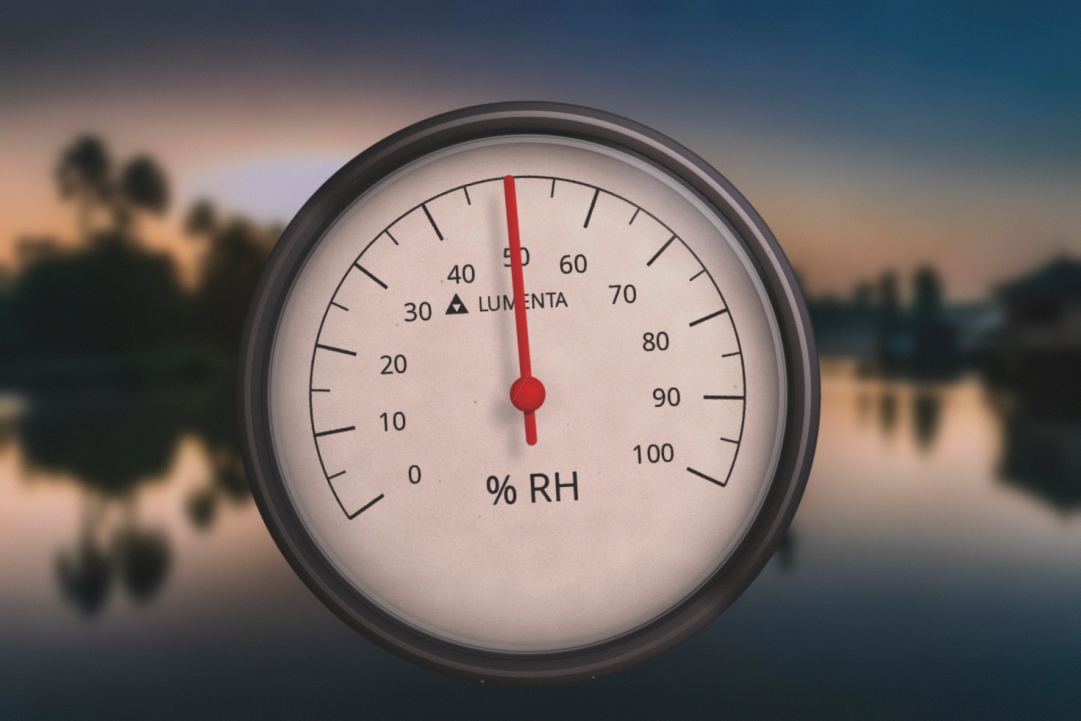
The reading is 50%
